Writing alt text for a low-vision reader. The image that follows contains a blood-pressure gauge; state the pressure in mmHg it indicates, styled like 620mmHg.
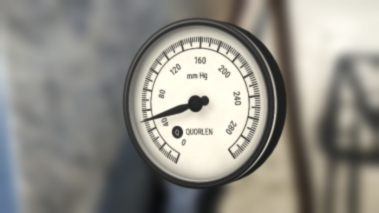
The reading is 50mmHg
